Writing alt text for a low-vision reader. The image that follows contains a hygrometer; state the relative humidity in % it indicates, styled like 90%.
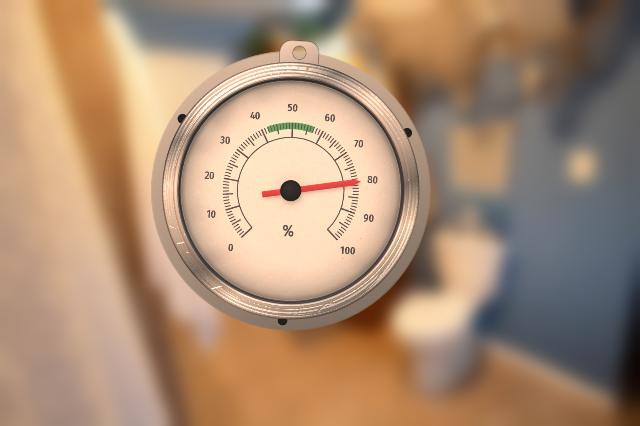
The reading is 80%
